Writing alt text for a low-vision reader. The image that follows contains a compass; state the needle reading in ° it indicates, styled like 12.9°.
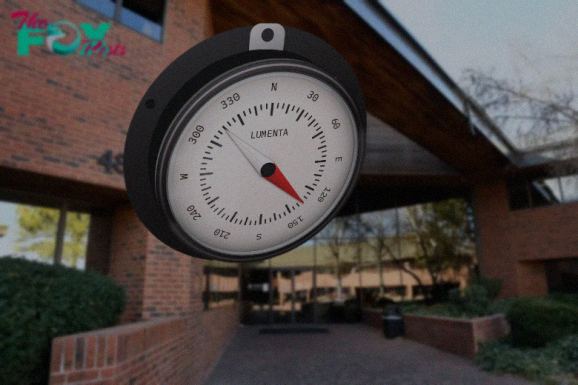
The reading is 135°
